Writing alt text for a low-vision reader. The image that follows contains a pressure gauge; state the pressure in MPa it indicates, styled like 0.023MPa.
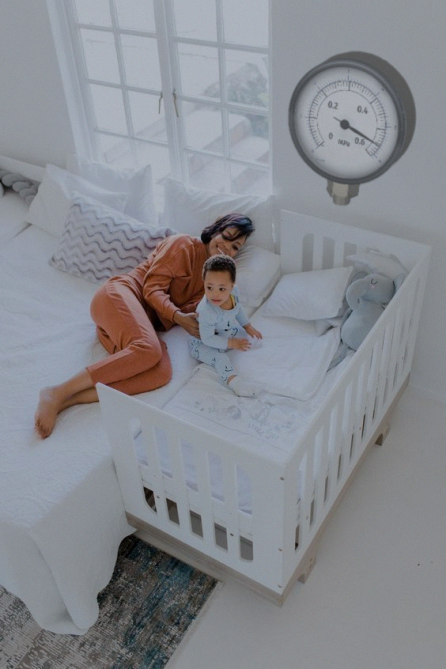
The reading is 0.55MPa
